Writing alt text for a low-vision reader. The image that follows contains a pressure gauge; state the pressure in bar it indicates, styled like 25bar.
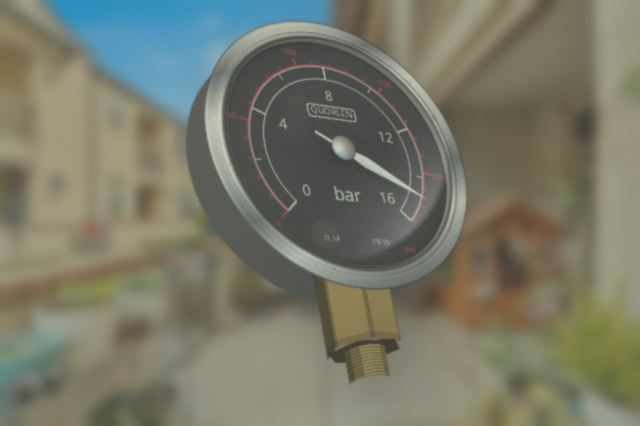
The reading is 15bar
